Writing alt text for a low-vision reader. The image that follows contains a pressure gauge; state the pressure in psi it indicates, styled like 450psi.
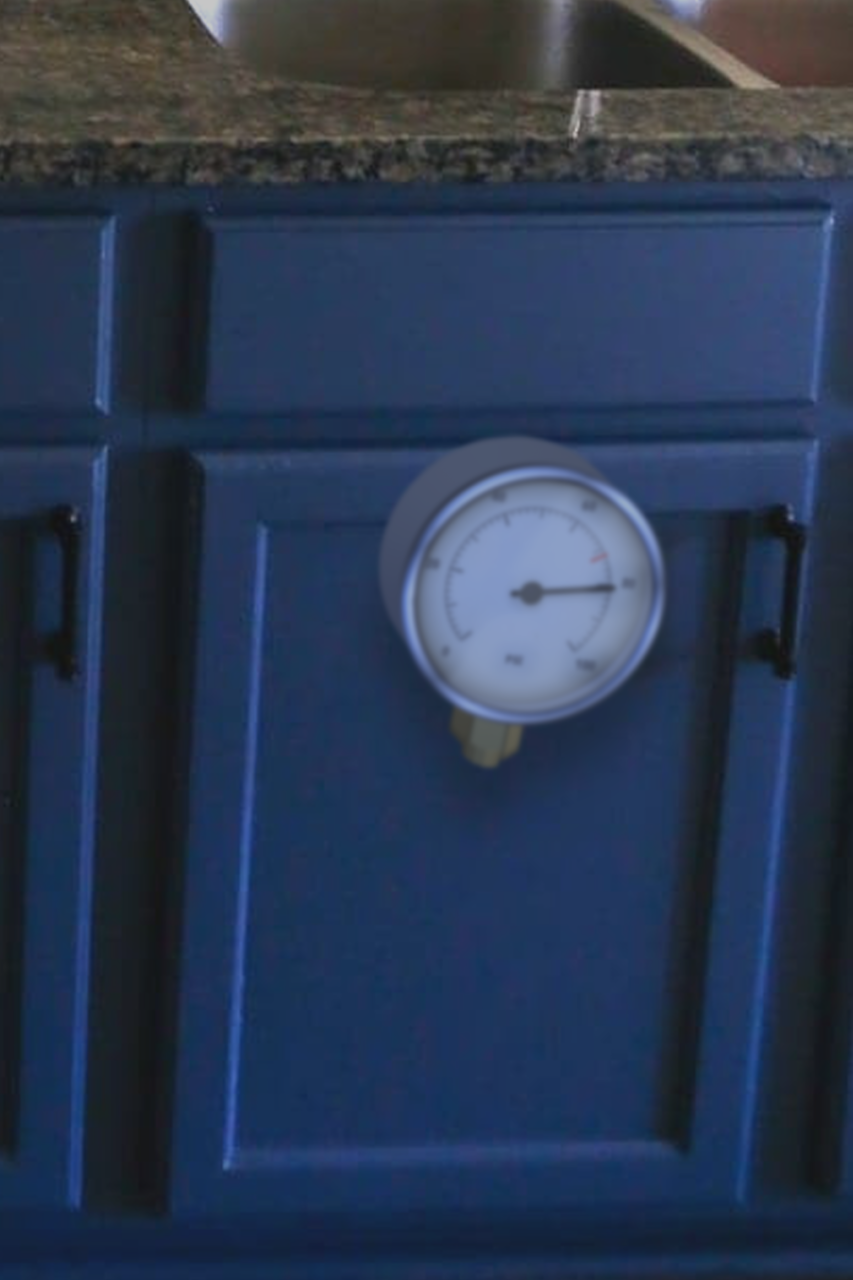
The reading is 80psi
